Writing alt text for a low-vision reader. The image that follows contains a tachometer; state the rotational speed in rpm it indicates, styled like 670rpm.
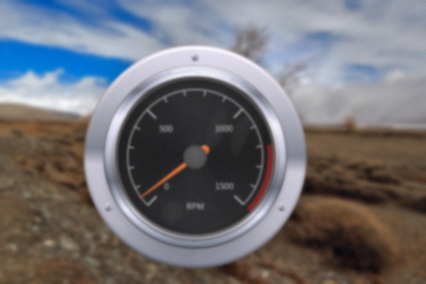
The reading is 50rpm
